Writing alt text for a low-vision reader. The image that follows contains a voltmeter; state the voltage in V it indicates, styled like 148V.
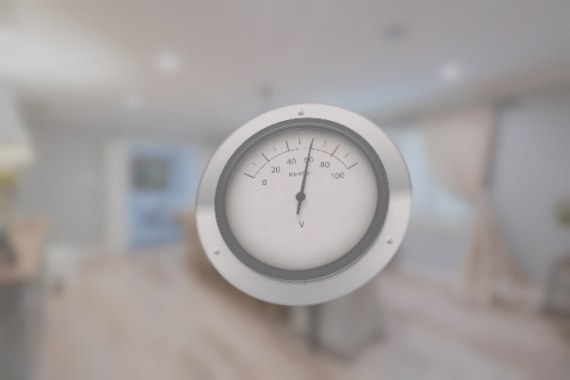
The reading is 60V
